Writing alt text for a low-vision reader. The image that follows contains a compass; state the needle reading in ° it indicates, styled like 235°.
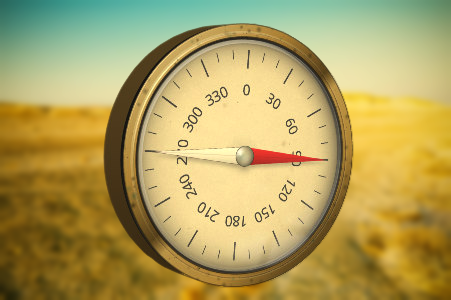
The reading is 90°
